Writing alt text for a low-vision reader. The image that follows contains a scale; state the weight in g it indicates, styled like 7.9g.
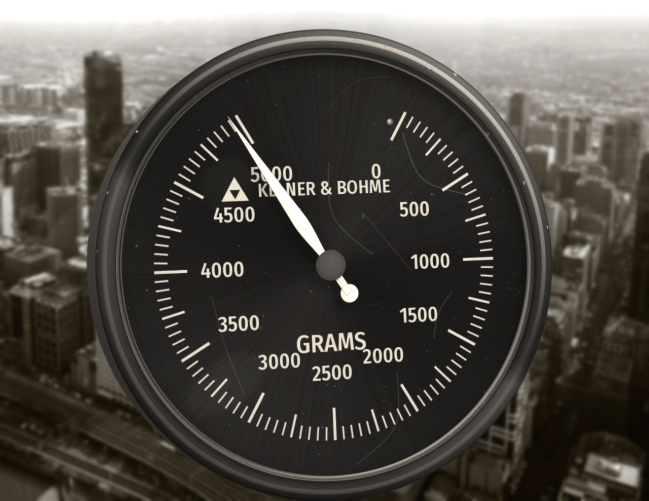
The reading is 4950g
